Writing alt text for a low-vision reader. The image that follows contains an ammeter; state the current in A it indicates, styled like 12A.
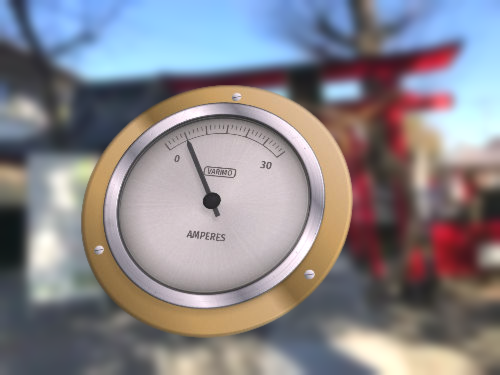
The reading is 5A
